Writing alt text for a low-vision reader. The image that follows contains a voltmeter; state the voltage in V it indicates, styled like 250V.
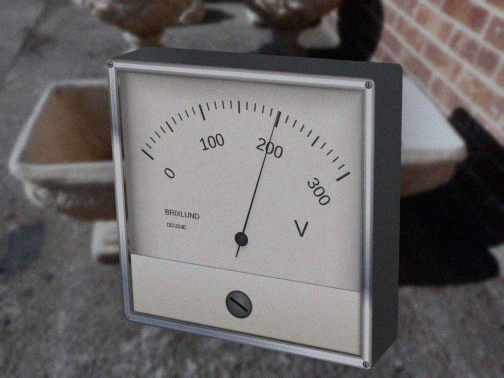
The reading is 200V
